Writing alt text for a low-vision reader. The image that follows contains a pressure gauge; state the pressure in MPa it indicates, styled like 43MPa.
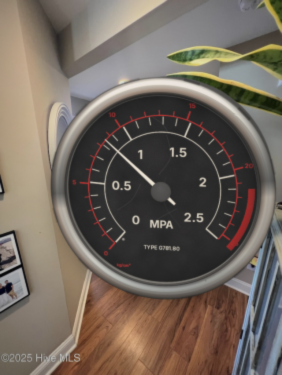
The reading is 0.85MPa
